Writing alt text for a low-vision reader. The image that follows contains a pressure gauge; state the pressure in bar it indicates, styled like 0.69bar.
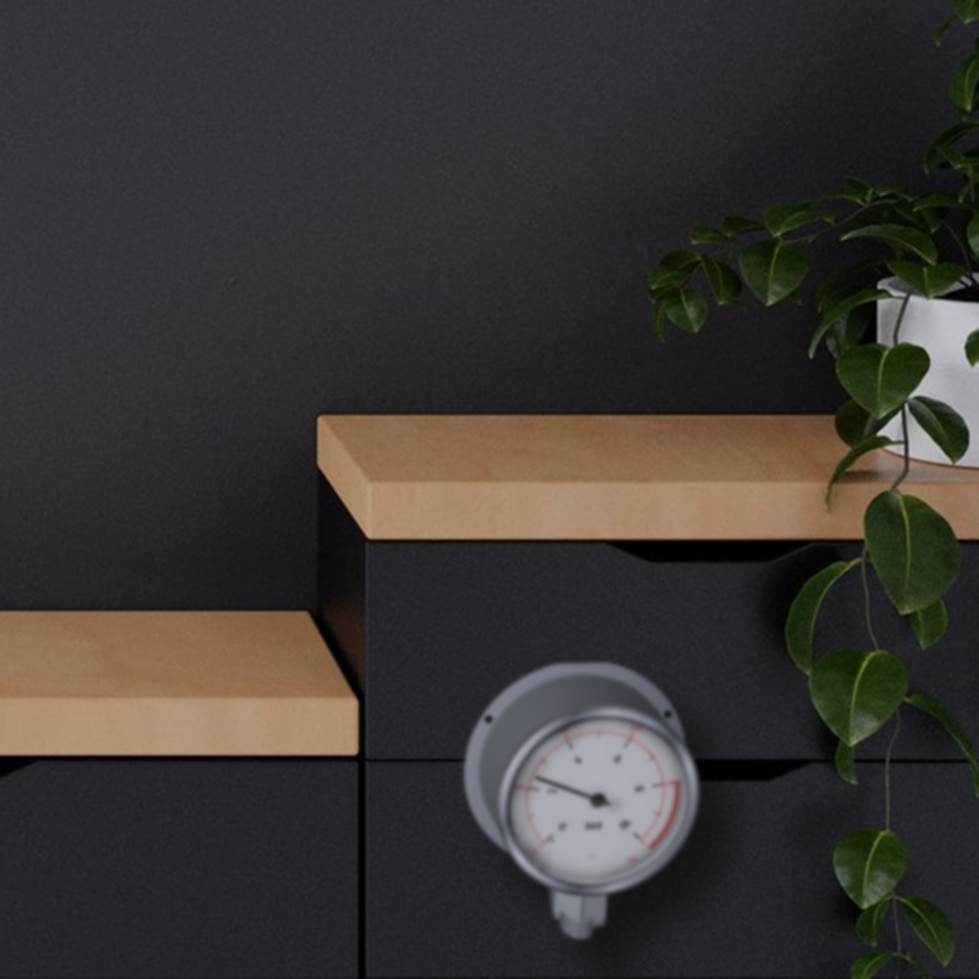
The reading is 2.5bar
